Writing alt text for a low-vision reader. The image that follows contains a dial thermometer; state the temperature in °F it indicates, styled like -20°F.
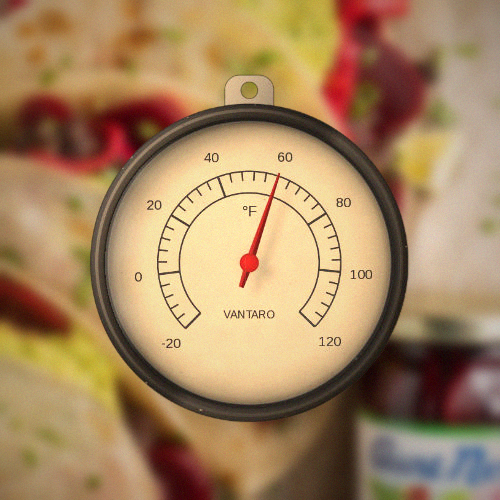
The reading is 60°F
